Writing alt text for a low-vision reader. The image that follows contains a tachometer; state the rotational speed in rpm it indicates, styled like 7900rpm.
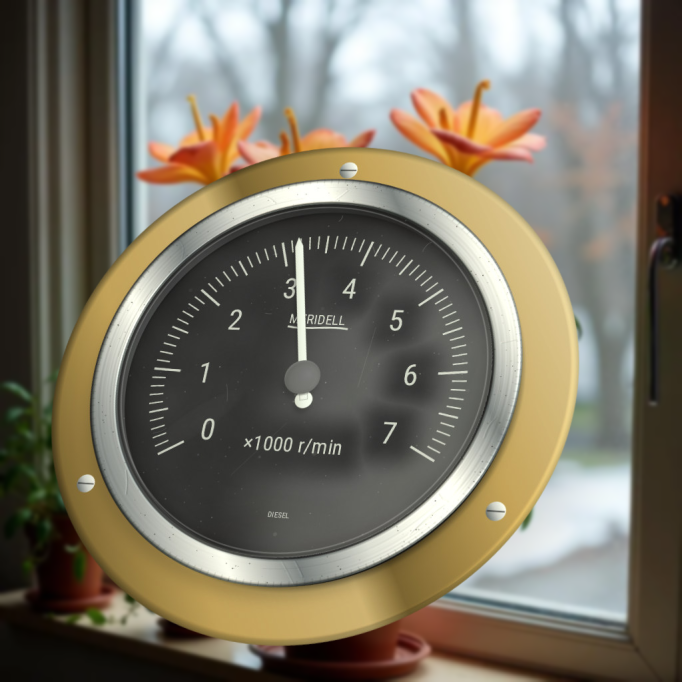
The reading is 3200rpm
